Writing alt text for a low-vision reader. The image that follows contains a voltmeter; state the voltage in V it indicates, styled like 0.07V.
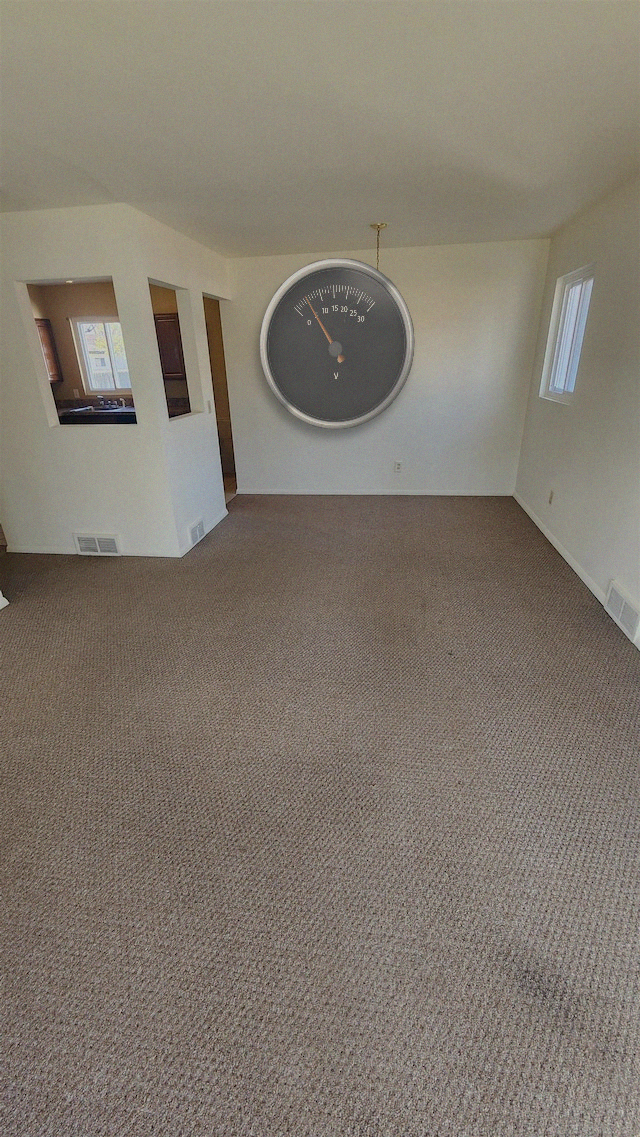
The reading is 5V
